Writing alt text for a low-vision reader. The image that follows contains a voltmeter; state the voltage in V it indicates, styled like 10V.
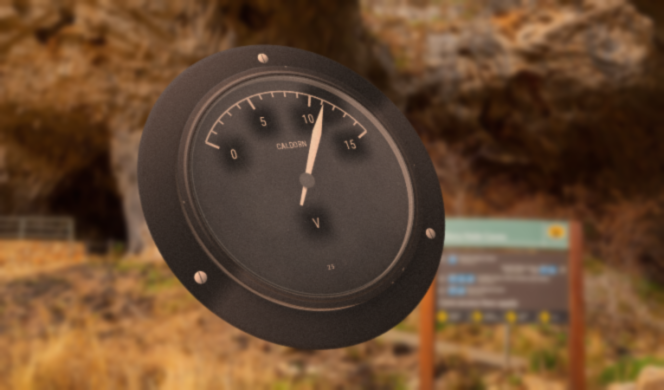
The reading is 11V
